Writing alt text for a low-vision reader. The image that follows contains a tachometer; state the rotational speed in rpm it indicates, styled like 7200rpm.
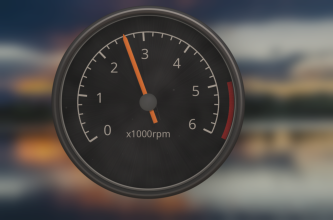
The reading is 2600rpm
